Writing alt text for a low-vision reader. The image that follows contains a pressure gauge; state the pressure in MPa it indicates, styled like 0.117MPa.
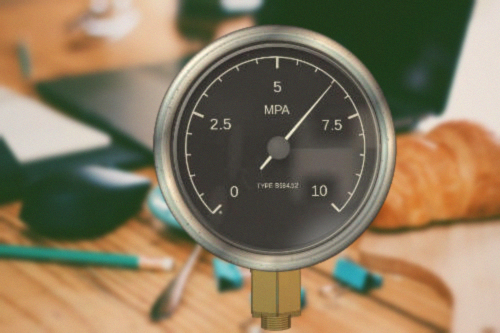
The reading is 6.5MPa
